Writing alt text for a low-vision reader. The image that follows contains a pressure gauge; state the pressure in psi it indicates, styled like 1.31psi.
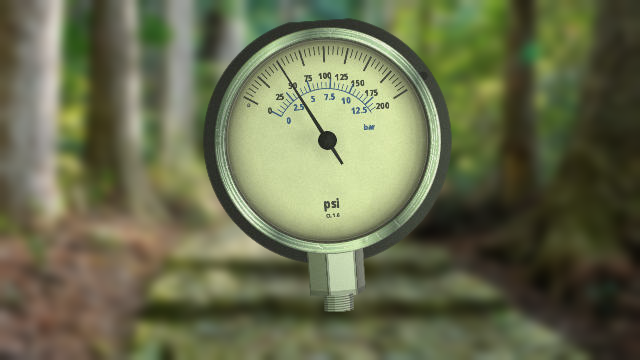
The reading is 50psi
